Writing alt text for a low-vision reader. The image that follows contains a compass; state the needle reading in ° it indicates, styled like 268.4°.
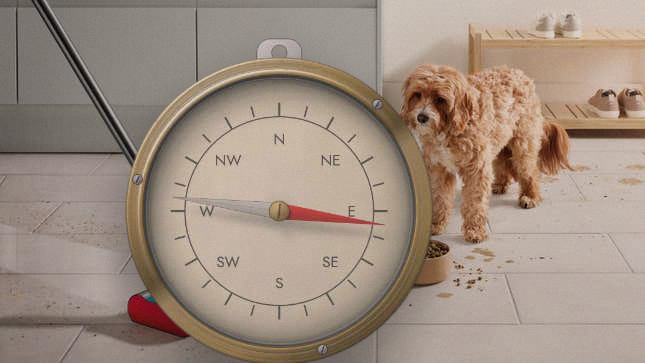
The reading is 97.5°
